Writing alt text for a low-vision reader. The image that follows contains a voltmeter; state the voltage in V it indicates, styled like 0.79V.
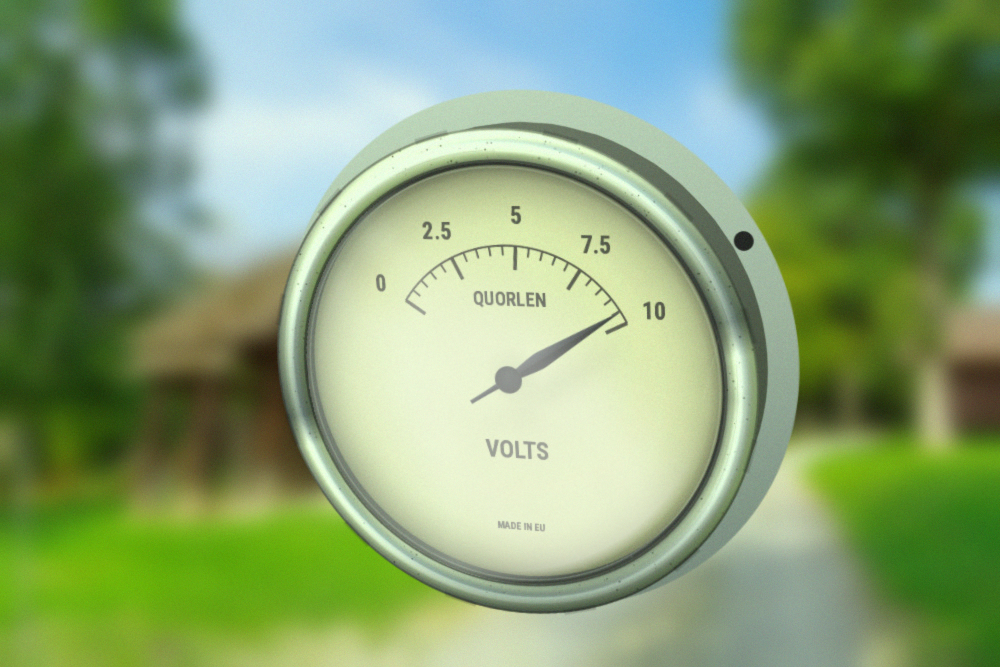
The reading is 9.5V
